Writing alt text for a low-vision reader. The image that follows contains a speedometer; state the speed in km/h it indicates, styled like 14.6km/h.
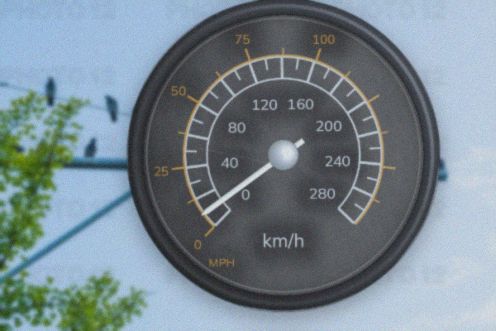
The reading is 10km/h
